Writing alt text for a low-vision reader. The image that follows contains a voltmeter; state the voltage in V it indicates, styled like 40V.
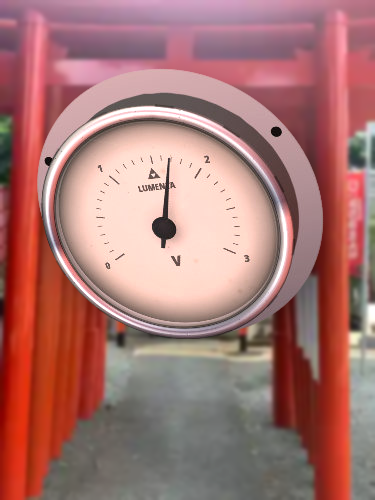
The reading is 1.7V
